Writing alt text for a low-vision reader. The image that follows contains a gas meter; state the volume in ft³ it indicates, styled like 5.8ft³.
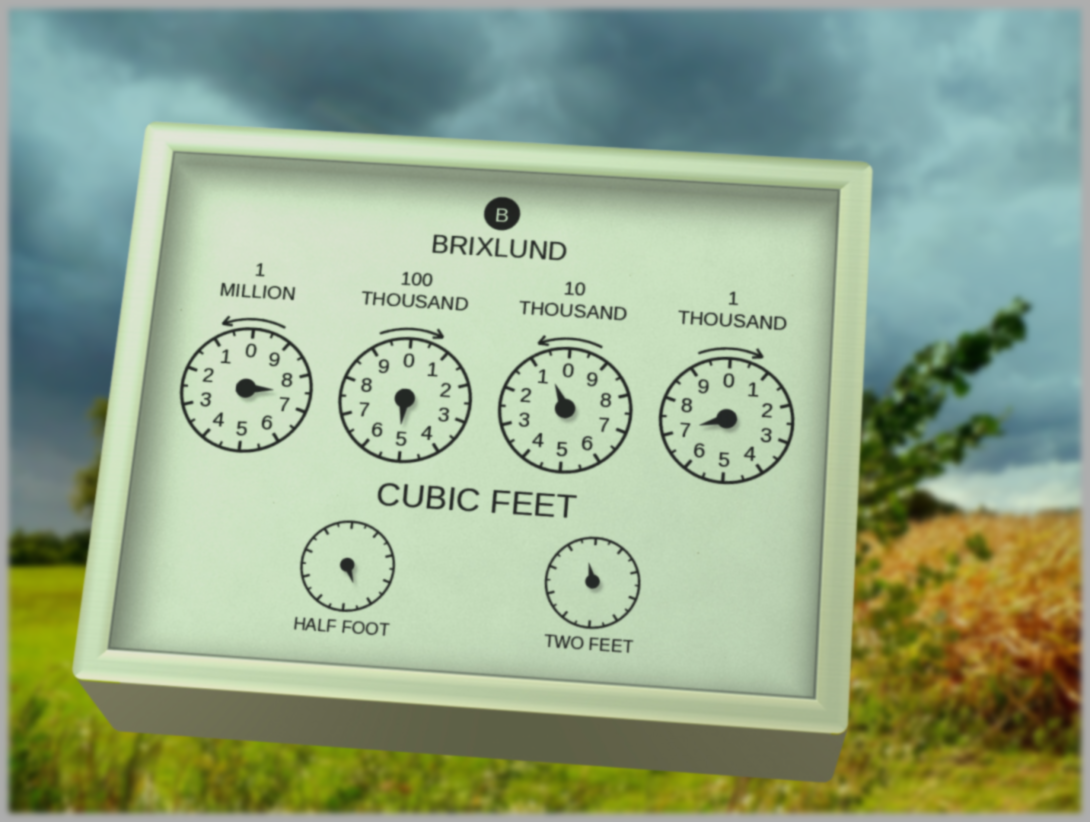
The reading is 750700ft³
